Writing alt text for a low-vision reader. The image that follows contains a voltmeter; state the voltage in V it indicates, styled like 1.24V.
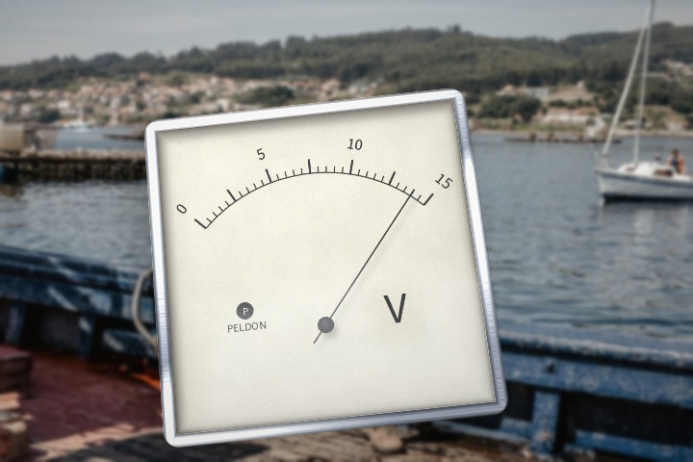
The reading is 14V
